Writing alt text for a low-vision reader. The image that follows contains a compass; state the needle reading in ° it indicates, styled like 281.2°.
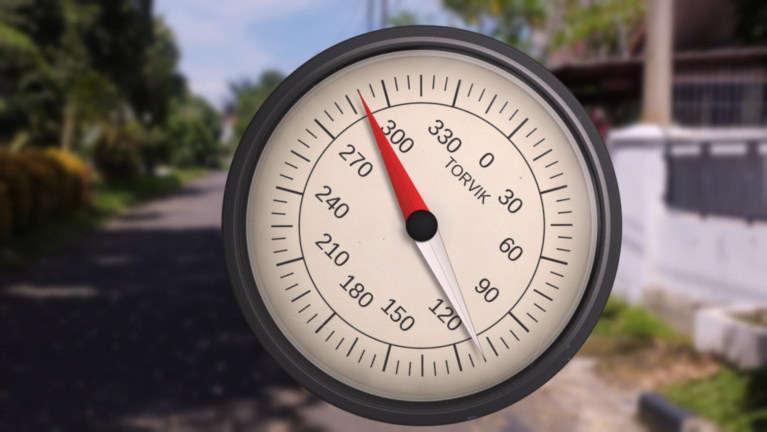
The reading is 290°
